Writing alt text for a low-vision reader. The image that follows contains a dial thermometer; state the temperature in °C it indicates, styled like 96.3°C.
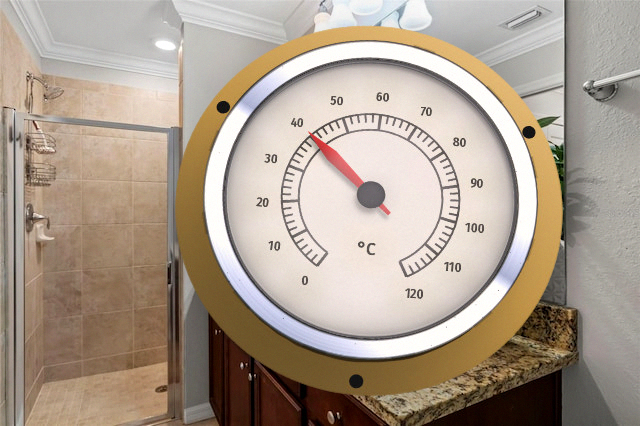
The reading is 40°C
